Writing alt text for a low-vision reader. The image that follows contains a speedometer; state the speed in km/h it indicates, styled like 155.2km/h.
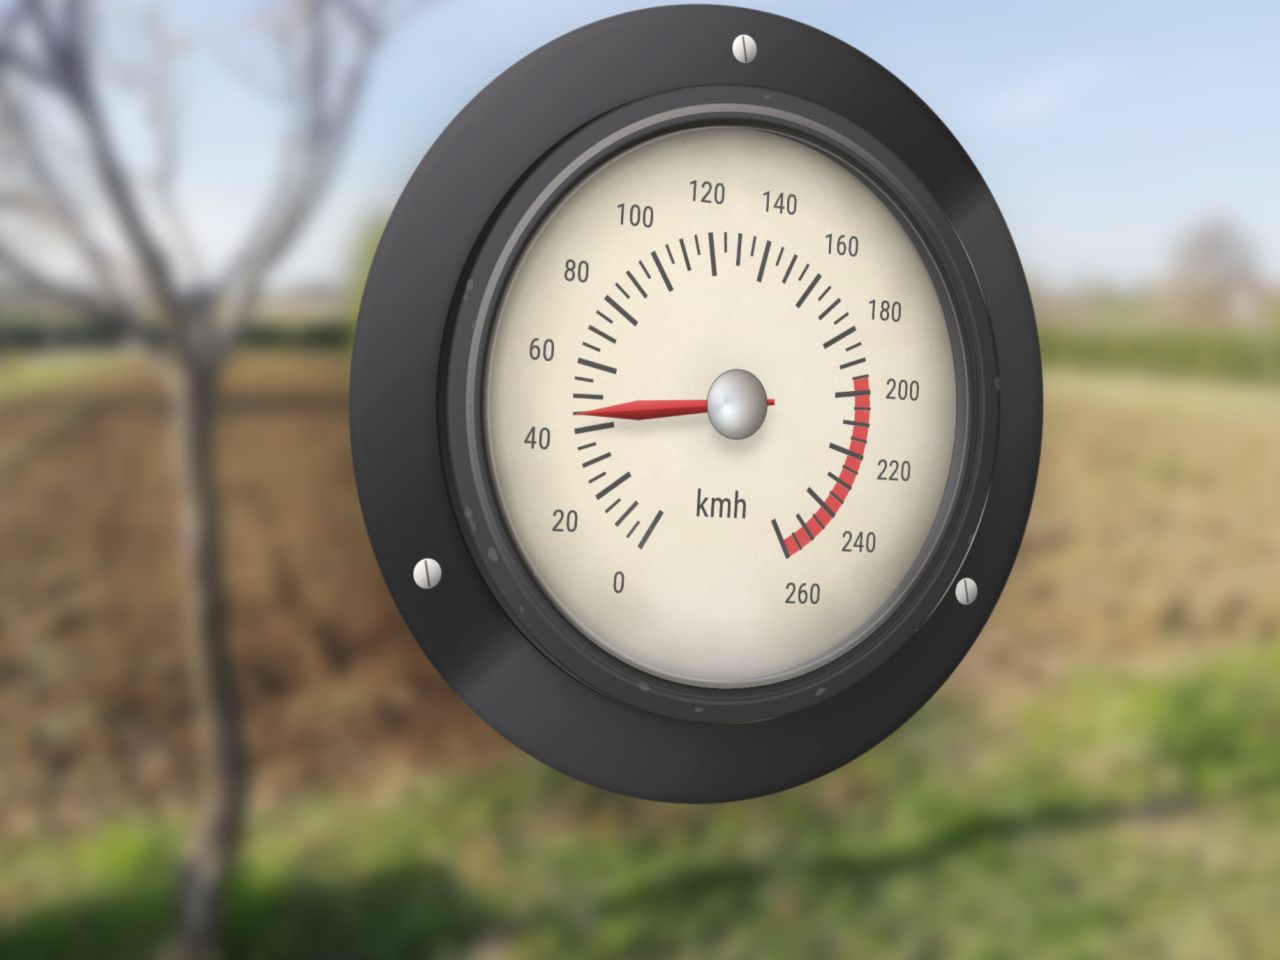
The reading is 45km/h
